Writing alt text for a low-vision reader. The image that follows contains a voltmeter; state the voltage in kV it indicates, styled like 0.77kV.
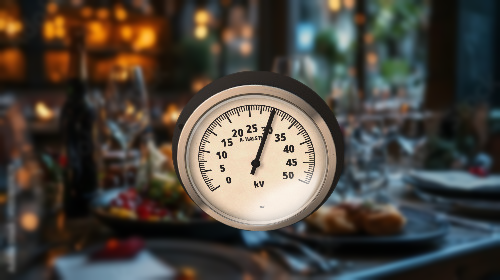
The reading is 30kV
